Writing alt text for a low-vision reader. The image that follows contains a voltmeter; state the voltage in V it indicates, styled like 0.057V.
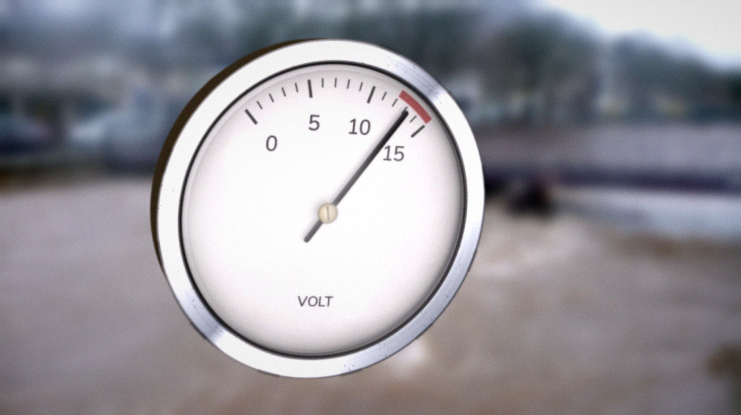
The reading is 13V
